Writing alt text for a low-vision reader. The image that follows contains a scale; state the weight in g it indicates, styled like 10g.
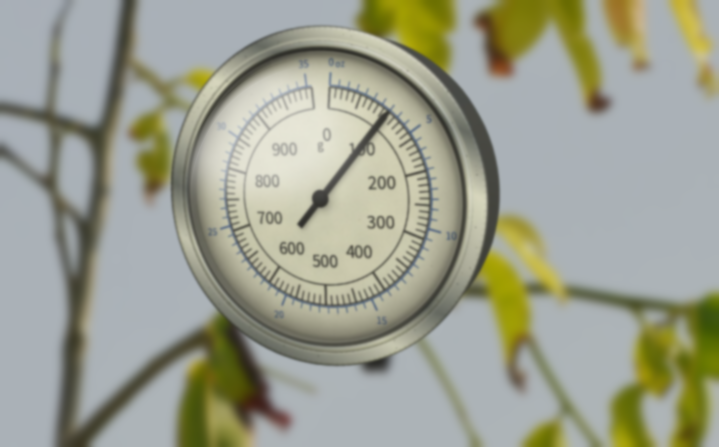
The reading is 100g
